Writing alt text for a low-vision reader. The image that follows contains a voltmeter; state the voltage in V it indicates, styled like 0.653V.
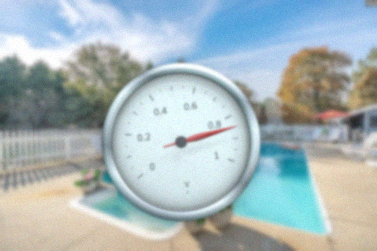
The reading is 0.85V
